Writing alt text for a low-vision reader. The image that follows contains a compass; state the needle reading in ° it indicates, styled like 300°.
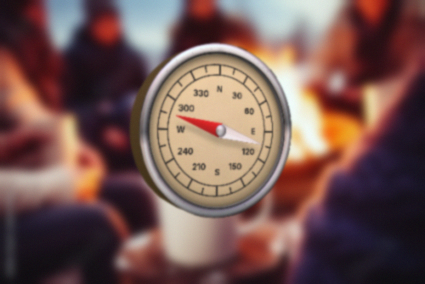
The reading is 285°
